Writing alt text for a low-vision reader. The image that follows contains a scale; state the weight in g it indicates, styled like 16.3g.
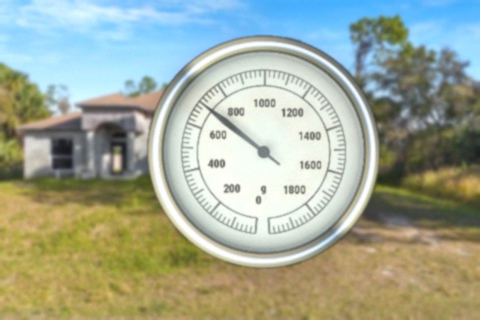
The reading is 700g
